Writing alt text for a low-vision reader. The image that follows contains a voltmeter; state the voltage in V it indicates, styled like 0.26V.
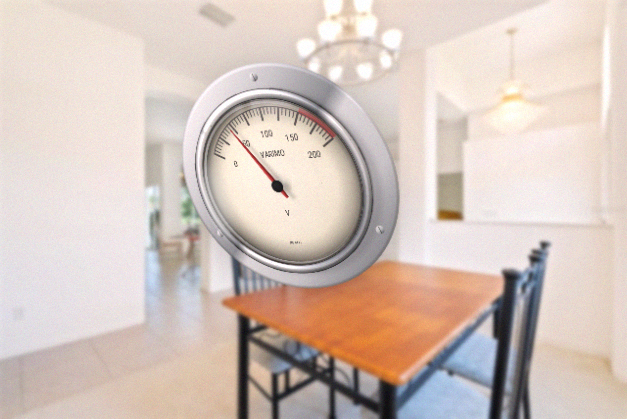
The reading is 50V
